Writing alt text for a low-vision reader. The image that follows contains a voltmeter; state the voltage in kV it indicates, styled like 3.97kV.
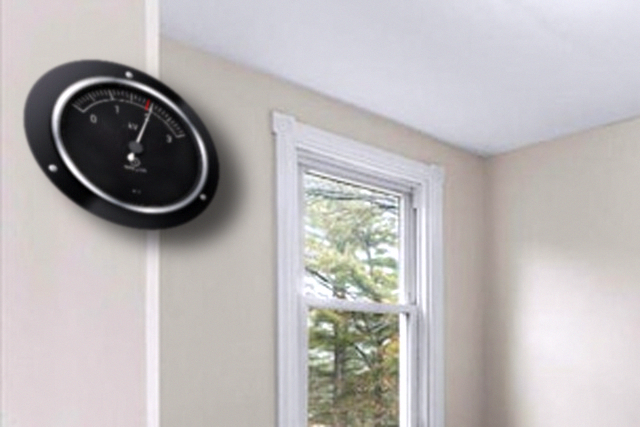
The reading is 2kV
